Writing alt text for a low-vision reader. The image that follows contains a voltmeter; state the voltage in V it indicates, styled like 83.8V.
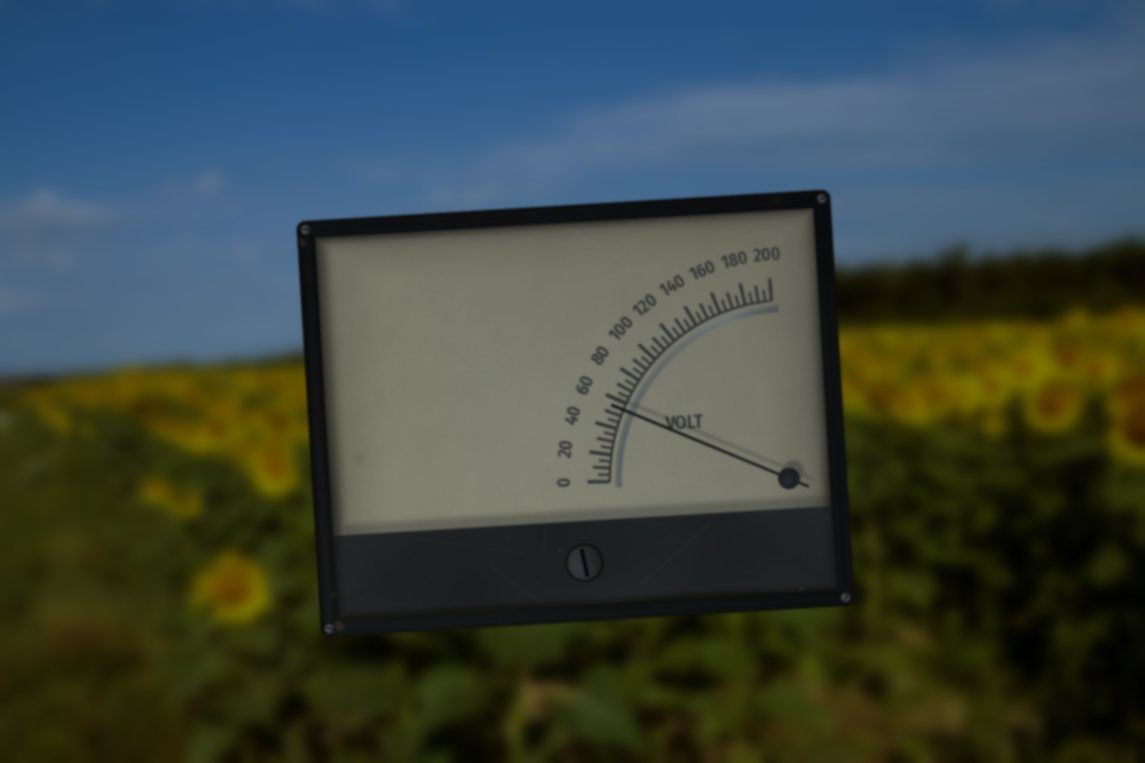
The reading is 55V
